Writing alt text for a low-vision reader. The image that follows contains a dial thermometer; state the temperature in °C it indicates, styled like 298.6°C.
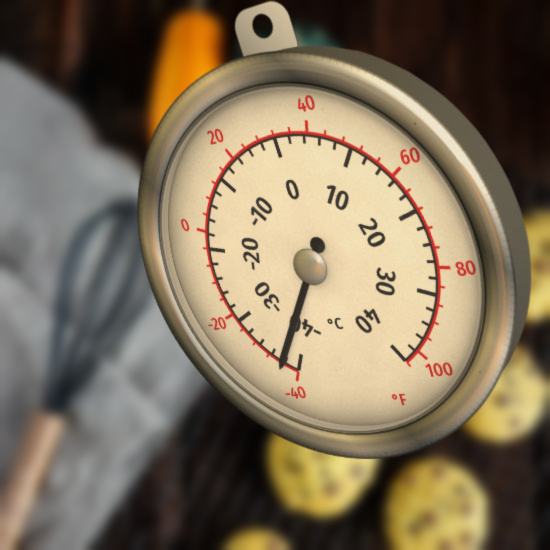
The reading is -38°C
